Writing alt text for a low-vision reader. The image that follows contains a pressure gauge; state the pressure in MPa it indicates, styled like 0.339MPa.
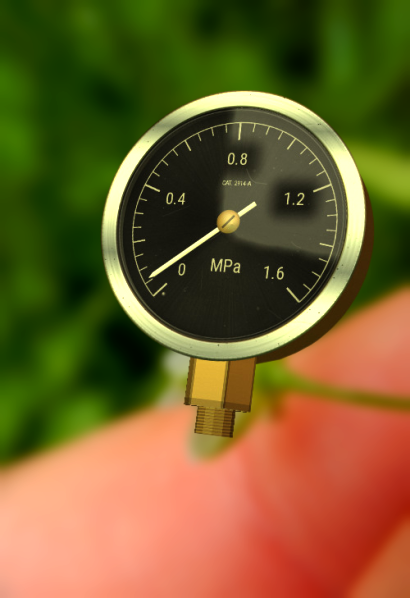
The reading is 0.05MPa
